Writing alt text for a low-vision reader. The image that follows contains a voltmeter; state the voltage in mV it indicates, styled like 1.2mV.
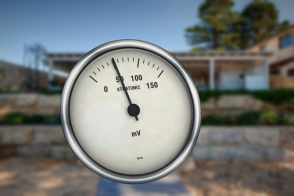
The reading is 50mV
